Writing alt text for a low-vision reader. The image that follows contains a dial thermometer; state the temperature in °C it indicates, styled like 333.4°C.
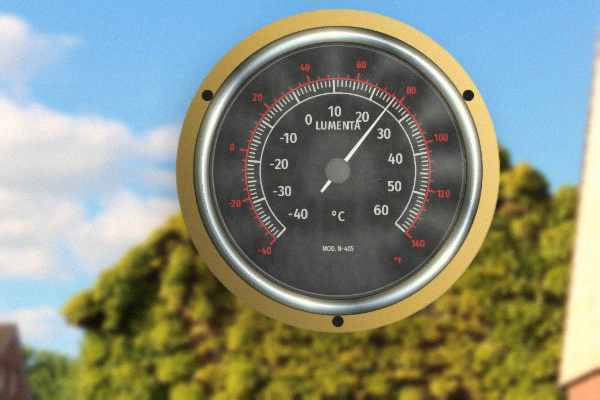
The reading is 25°C
